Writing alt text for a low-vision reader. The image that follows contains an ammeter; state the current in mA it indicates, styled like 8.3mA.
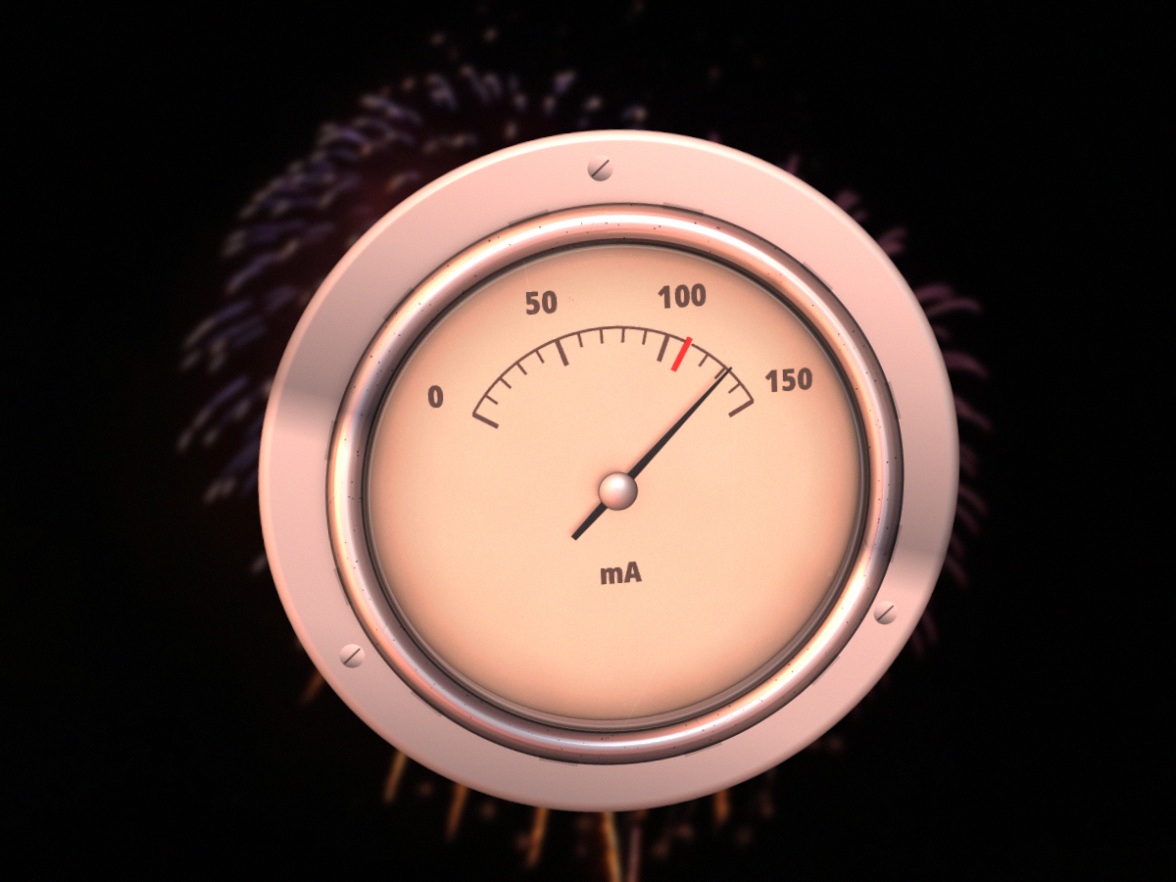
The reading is 130mA
